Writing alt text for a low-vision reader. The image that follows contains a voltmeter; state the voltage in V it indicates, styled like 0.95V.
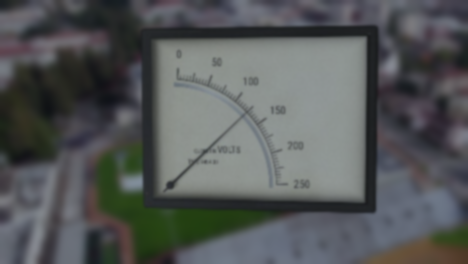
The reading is 125V
